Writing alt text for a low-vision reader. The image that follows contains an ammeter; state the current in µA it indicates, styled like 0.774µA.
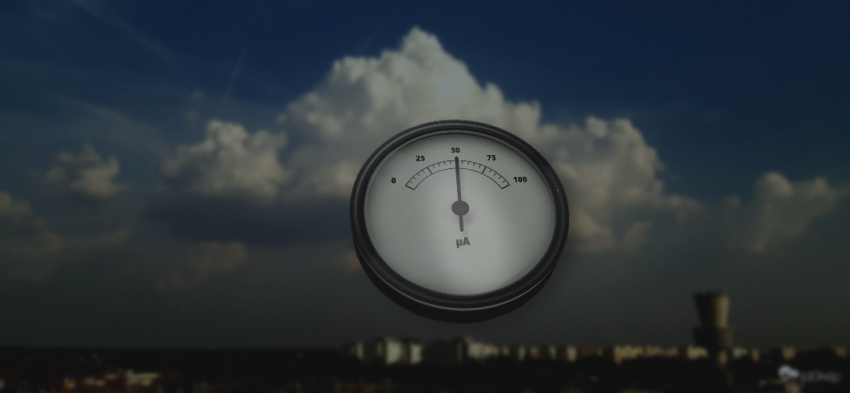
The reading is 50µA
